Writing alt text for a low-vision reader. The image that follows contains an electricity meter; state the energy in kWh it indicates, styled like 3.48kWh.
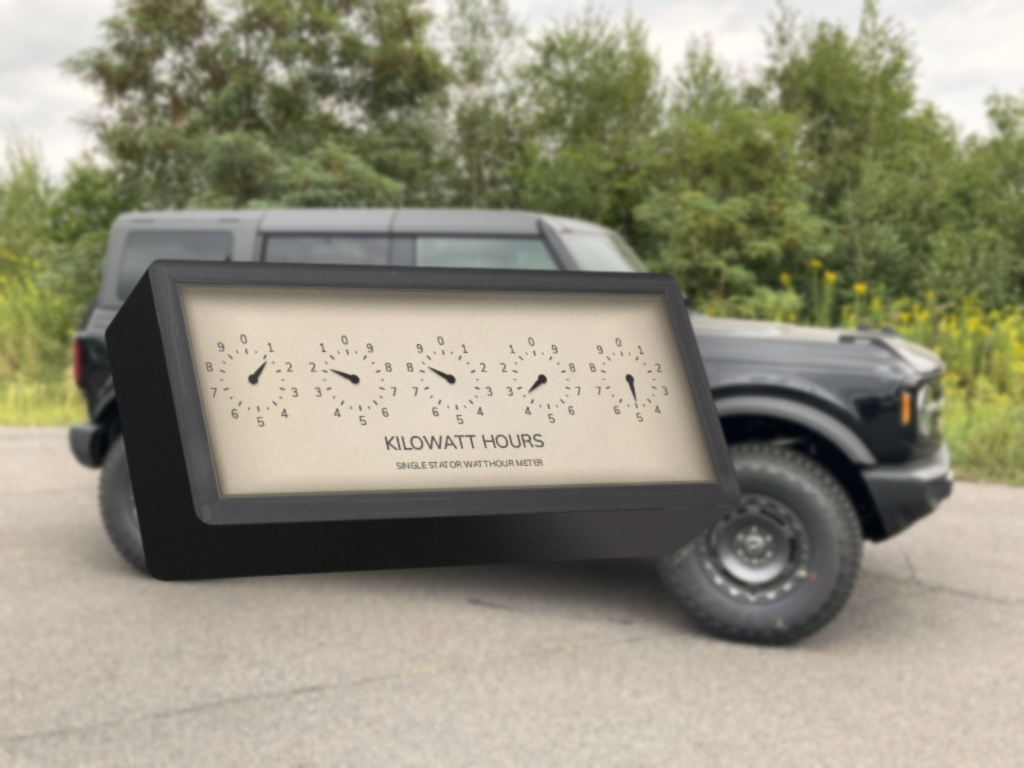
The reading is 11835kWh
